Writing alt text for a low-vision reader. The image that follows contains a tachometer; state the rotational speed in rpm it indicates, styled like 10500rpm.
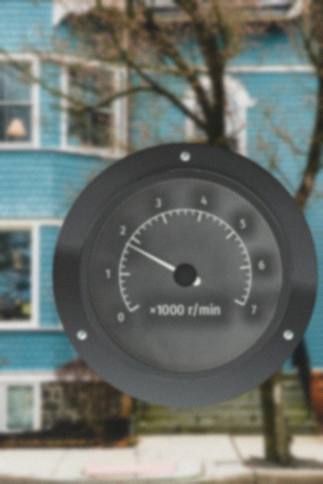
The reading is 1800rpm
